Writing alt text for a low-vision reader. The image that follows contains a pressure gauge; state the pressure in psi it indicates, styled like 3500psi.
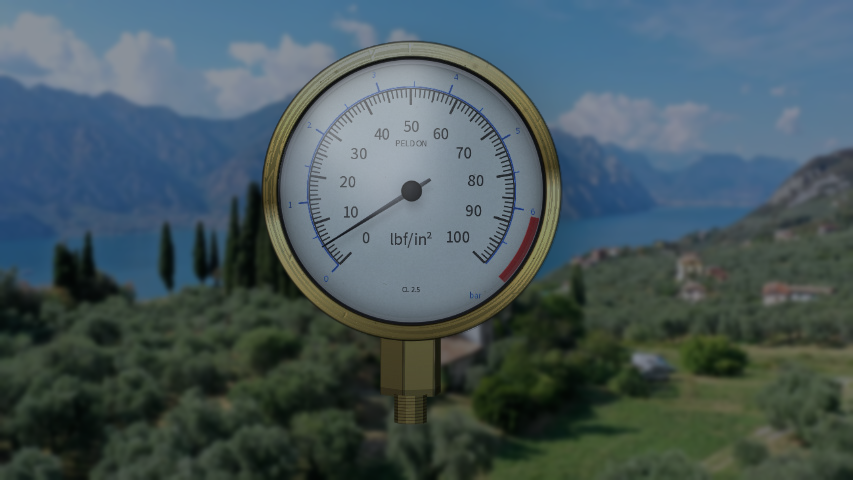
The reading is 5psi
